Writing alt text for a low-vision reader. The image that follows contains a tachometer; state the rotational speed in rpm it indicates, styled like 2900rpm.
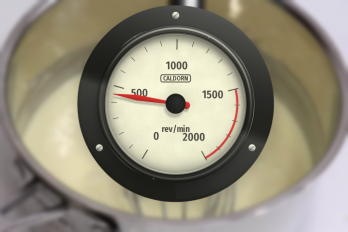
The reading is 450rpm
